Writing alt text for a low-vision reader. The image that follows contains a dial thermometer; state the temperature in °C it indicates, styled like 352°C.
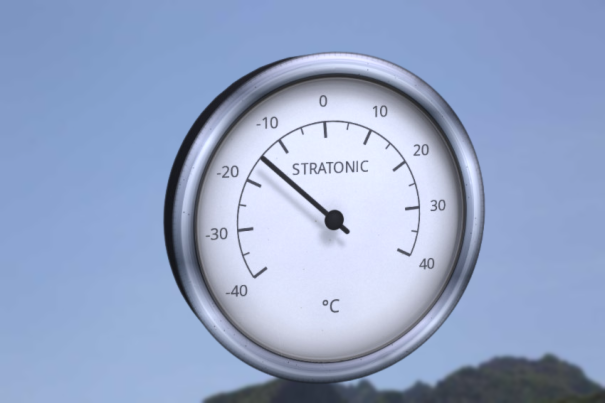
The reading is -15°C
